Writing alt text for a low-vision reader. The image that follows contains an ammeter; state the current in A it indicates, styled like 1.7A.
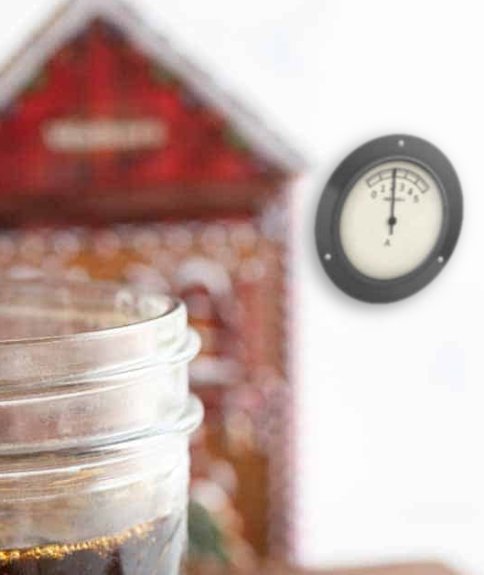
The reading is 2A
